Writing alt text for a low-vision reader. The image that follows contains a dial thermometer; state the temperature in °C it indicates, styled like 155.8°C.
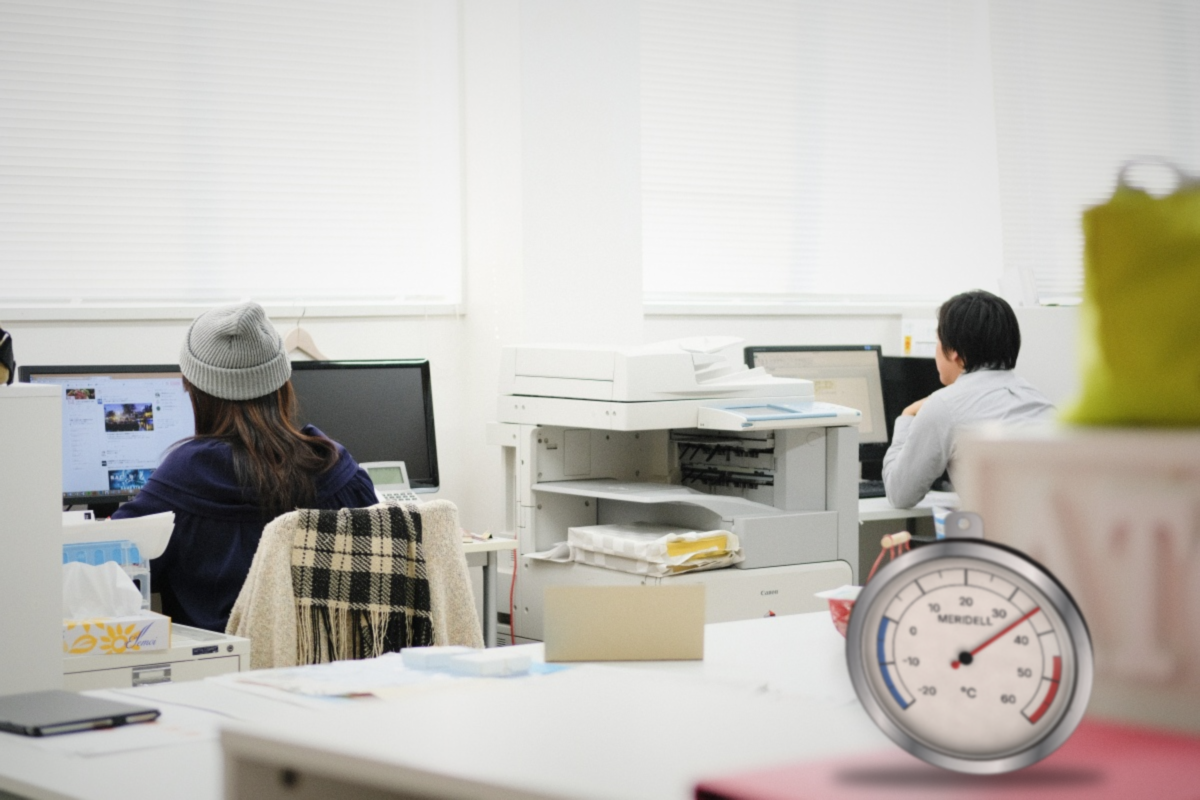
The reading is 35°C
